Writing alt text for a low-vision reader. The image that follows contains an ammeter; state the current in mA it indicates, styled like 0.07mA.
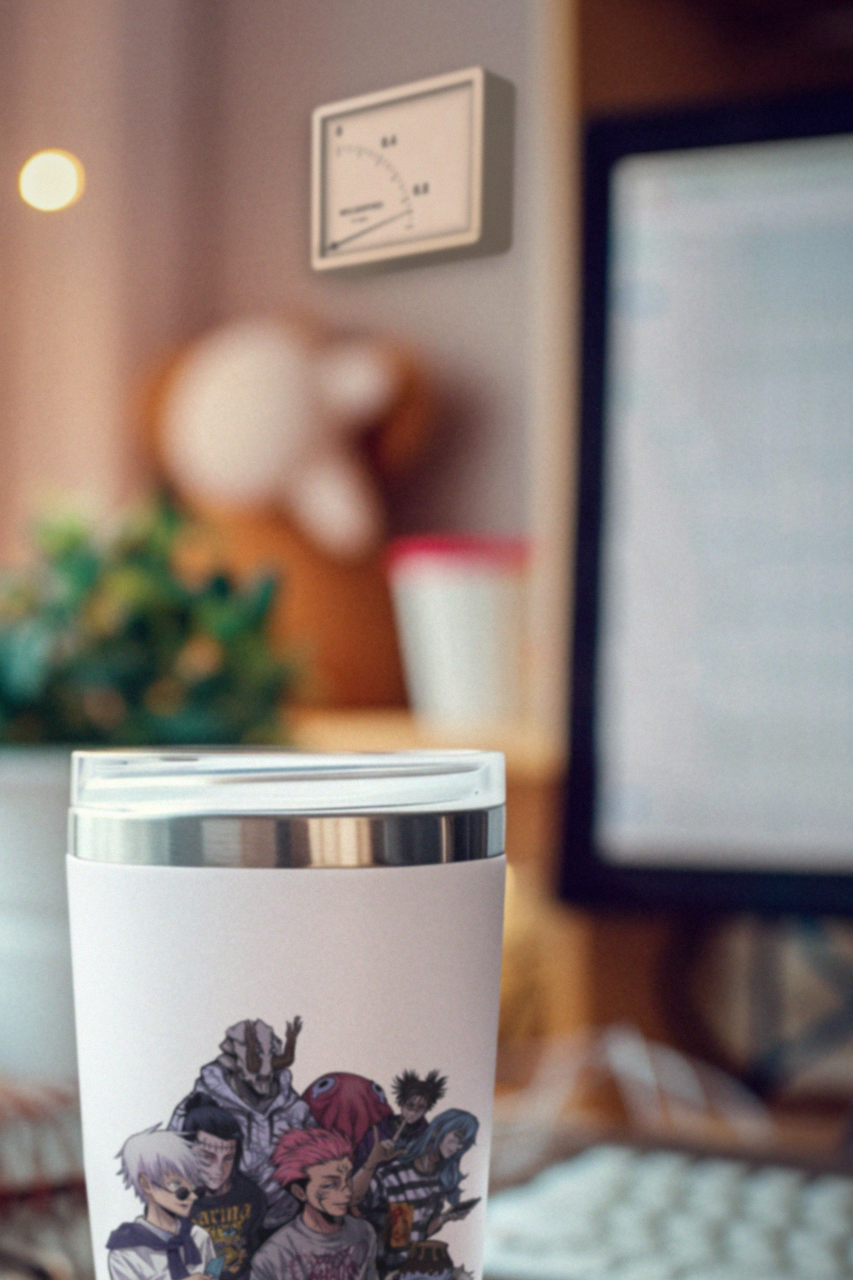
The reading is 0.9mA
